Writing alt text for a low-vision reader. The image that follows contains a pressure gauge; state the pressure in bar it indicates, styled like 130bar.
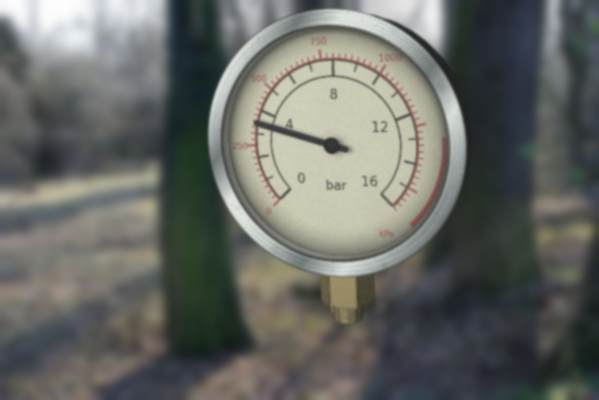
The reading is 3.5bar
